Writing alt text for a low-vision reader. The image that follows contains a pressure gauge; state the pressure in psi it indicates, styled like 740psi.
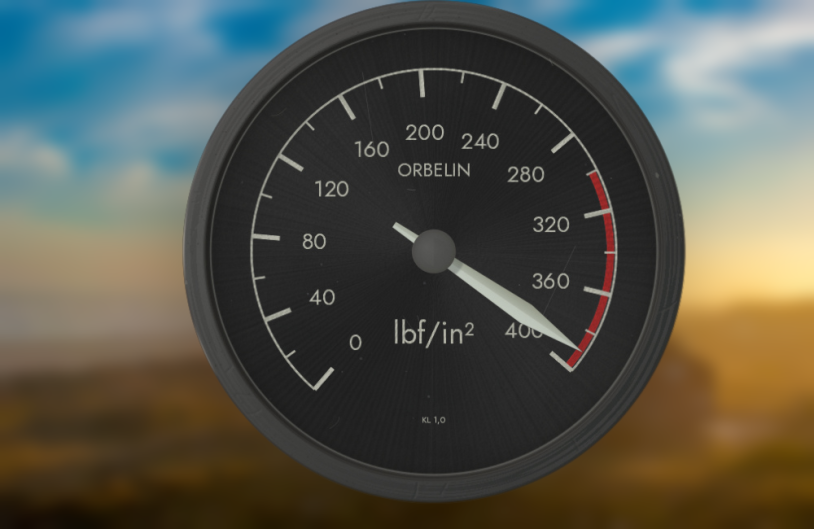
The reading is 390psi
